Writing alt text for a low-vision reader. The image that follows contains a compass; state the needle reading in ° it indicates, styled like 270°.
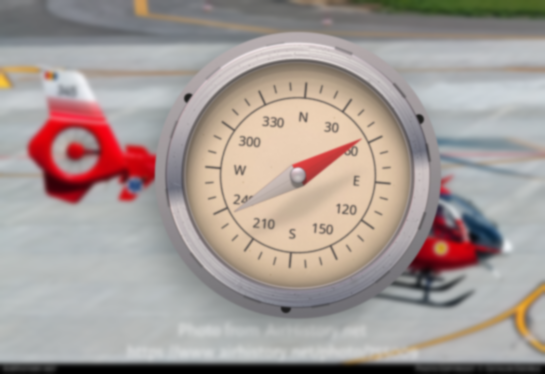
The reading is 55°
